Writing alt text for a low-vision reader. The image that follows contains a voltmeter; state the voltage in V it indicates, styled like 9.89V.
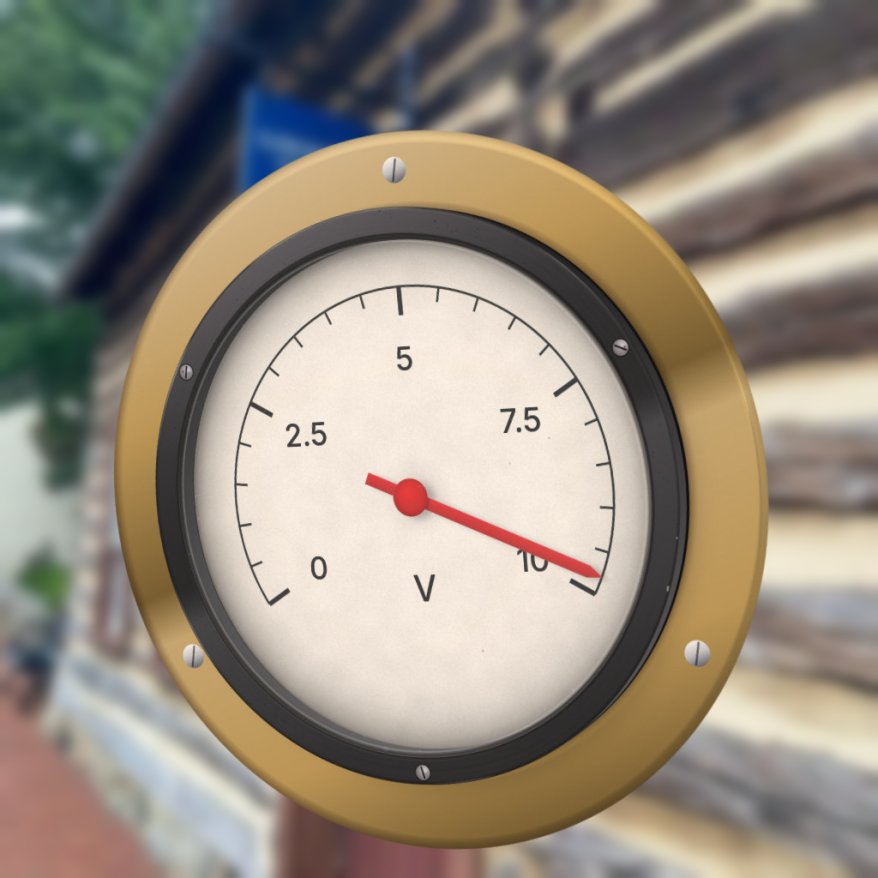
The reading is 9.75V
